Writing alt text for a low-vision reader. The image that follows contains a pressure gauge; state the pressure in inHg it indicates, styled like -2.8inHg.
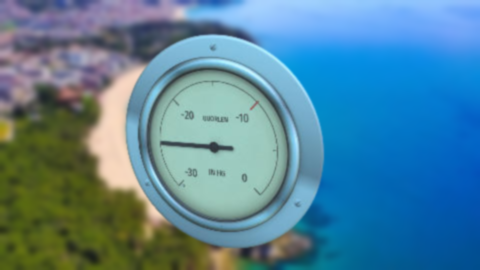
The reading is -25inHg
